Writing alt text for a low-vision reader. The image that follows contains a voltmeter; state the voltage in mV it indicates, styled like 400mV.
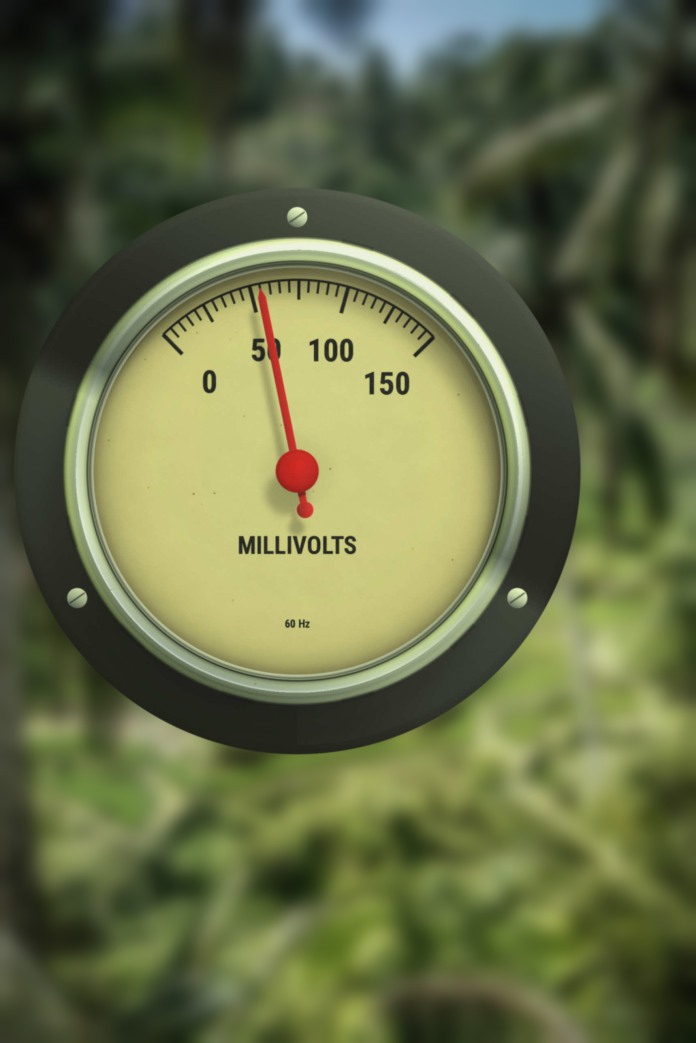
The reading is 55mV
